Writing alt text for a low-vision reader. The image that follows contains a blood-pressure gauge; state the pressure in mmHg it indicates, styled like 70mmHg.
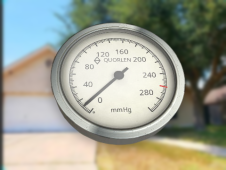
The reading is 10mmHg
